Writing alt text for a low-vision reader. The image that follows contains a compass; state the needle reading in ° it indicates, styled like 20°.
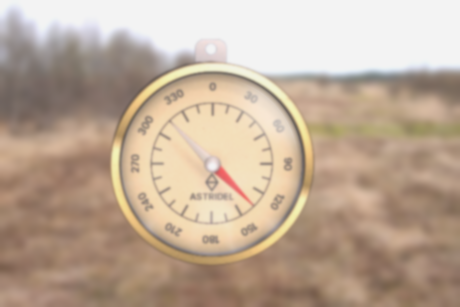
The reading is 135°
